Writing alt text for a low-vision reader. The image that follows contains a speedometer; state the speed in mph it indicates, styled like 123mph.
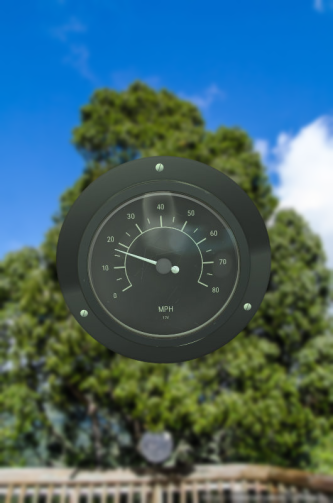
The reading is 17.5mph
